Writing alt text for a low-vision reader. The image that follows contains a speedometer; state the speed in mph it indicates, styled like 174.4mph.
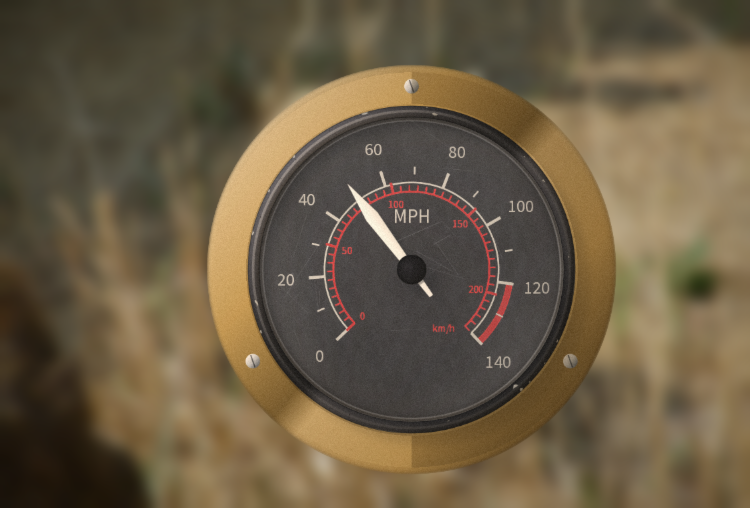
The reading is 50mph
